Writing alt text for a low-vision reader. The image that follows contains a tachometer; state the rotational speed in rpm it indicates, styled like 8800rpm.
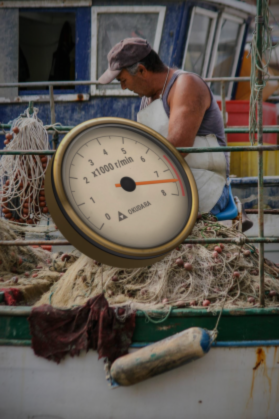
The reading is 7500rpm
